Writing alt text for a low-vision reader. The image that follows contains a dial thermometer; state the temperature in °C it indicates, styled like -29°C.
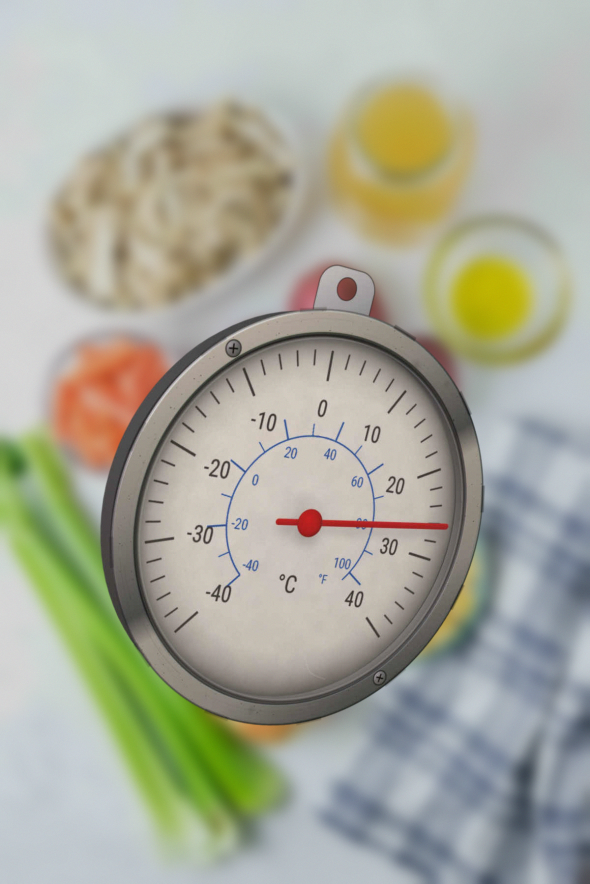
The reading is 26°C
